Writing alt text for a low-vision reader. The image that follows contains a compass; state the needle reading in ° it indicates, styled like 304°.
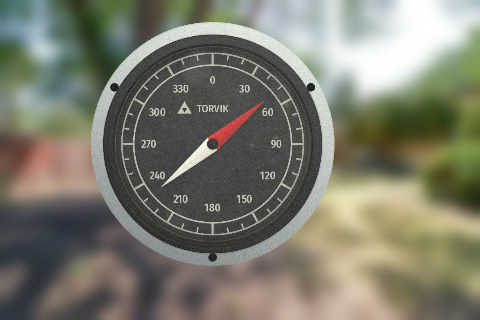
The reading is 50°
